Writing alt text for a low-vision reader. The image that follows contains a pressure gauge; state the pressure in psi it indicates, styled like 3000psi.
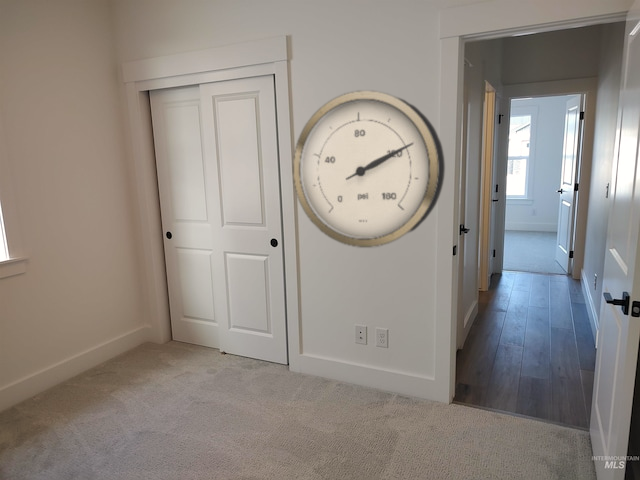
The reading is 120psi
